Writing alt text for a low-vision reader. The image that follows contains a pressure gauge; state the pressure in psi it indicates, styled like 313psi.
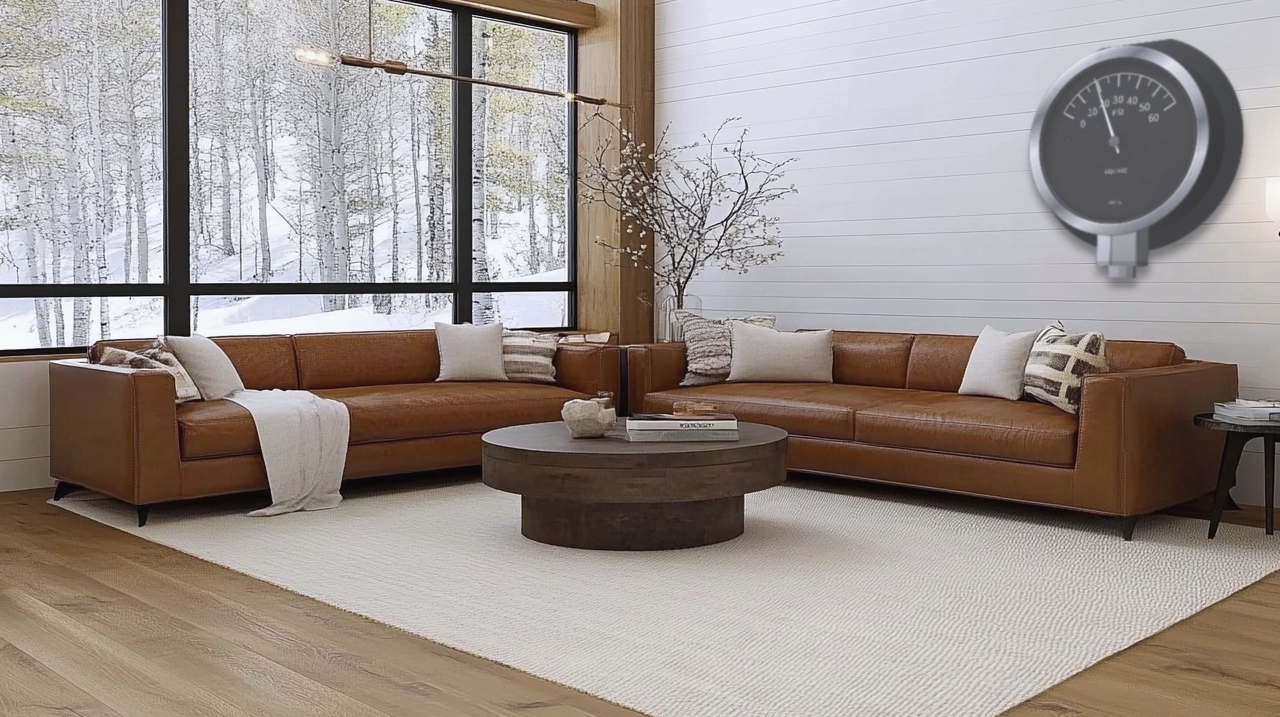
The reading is 20psi
